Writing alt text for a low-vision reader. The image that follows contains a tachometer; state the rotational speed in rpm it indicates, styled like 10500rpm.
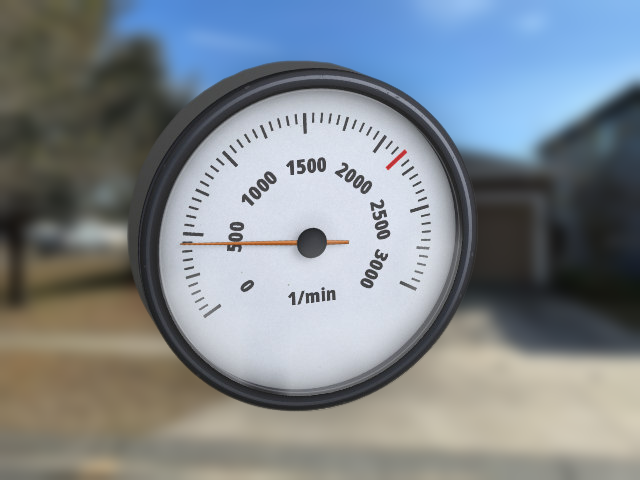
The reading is 450rpm
